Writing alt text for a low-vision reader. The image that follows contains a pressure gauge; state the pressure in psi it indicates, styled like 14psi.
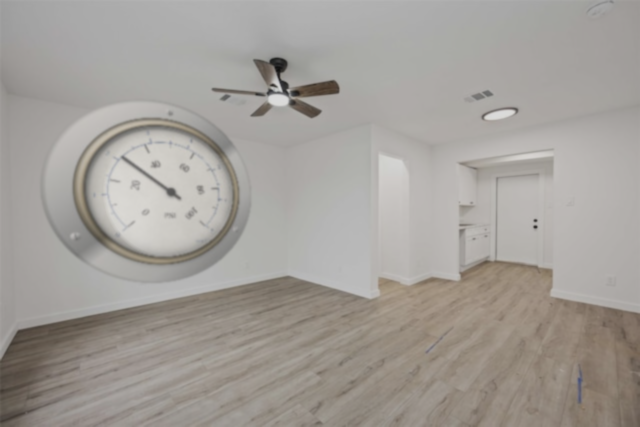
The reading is 30psi
